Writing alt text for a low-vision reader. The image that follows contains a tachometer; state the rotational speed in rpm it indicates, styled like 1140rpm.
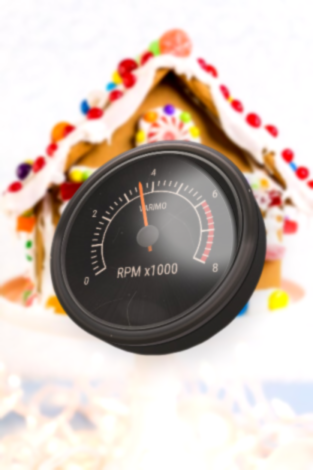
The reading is 3600rpm
